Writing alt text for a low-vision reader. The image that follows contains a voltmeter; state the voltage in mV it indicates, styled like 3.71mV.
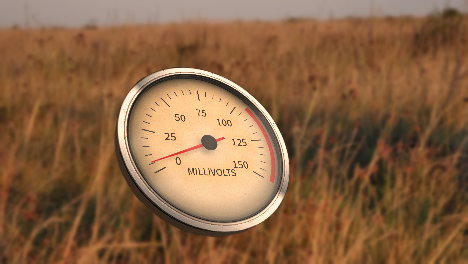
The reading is 5mV
